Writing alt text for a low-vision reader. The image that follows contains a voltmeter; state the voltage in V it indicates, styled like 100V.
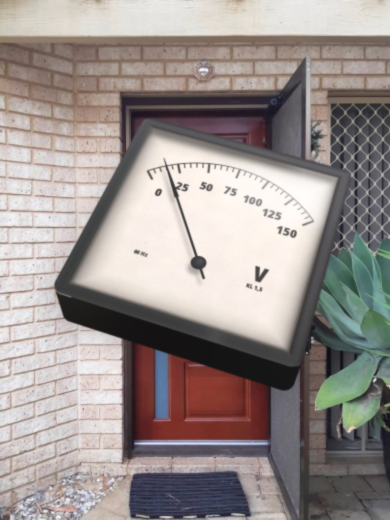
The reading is 15V
